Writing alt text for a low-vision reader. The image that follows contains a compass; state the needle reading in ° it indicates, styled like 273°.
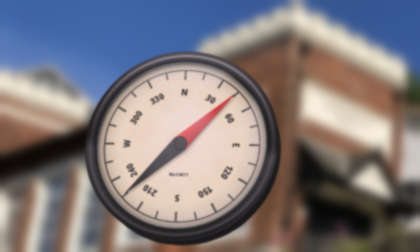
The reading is 45°
